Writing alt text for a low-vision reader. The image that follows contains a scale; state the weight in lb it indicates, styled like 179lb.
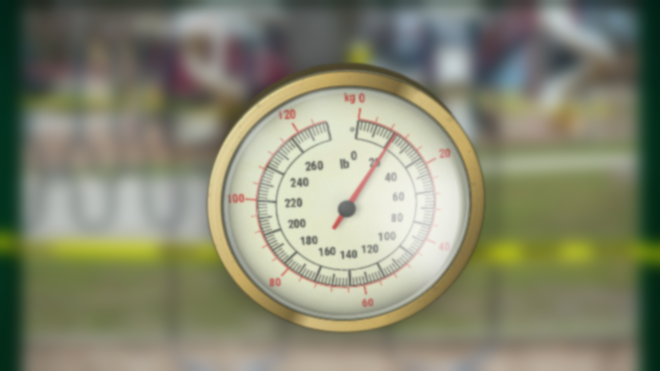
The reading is 20lb
